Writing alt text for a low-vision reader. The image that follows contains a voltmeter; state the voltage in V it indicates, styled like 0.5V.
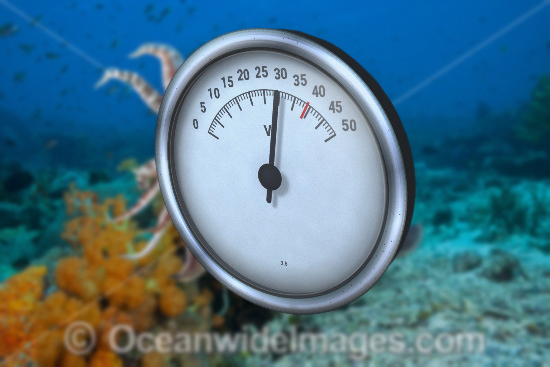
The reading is 30V
